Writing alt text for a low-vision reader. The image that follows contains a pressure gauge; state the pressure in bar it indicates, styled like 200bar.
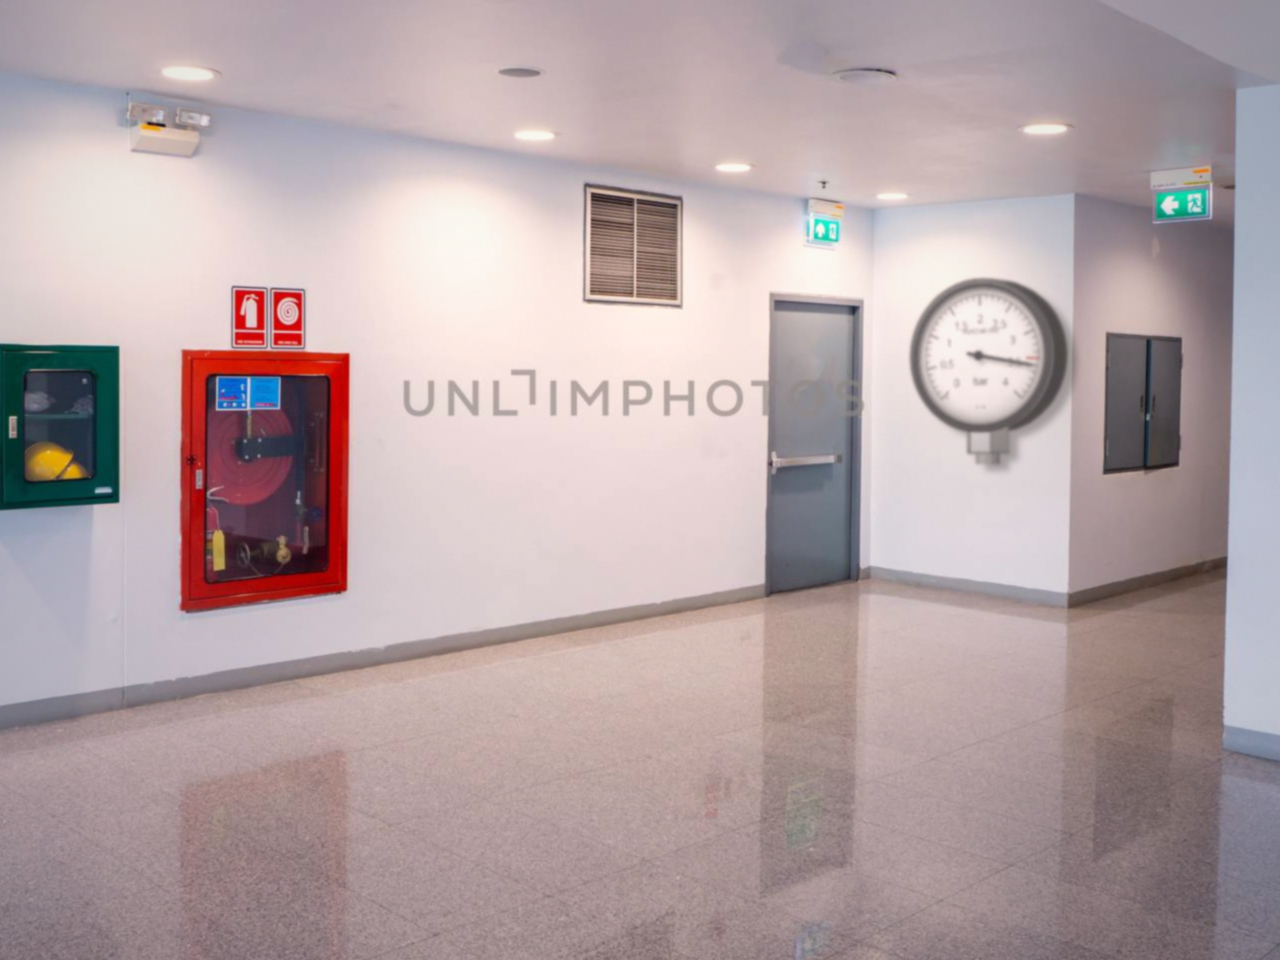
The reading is 3.5bar
